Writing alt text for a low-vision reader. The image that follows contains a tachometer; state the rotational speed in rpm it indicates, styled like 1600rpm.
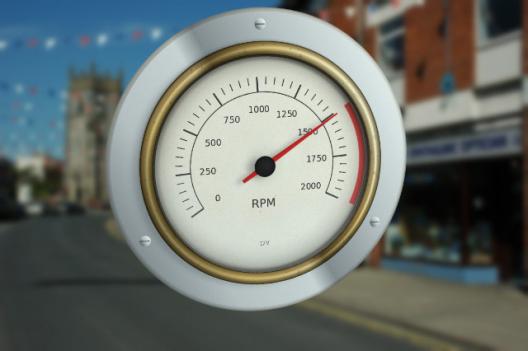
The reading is 1500rpm
